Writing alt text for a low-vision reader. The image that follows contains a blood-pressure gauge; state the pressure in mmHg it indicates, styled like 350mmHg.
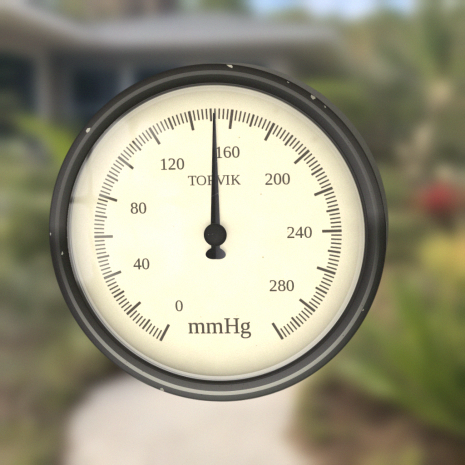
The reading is 152mmHg
